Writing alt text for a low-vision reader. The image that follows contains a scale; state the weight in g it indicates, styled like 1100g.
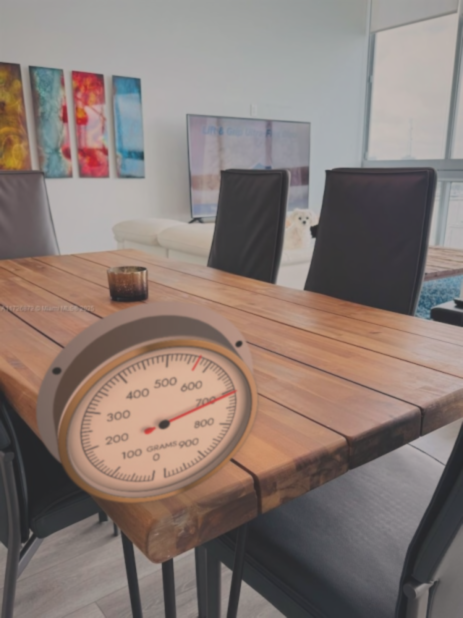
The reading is 700g
